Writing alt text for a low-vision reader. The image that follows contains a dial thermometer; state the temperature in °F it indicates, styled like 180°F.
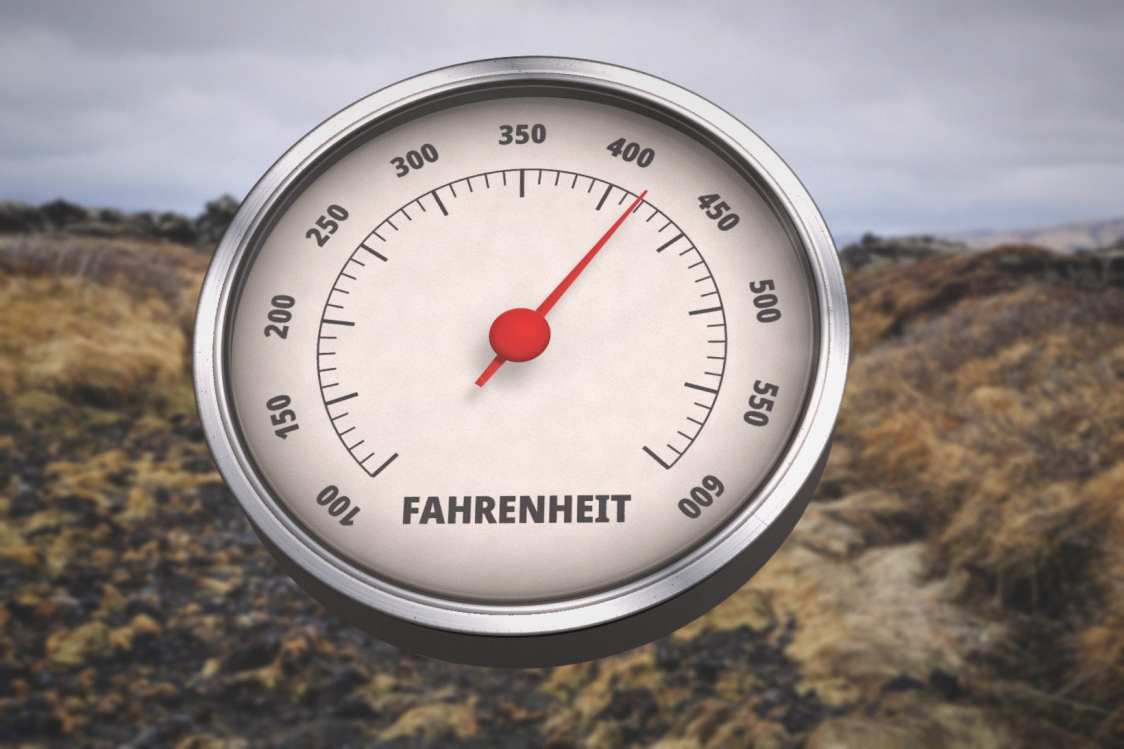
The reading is 420°F
